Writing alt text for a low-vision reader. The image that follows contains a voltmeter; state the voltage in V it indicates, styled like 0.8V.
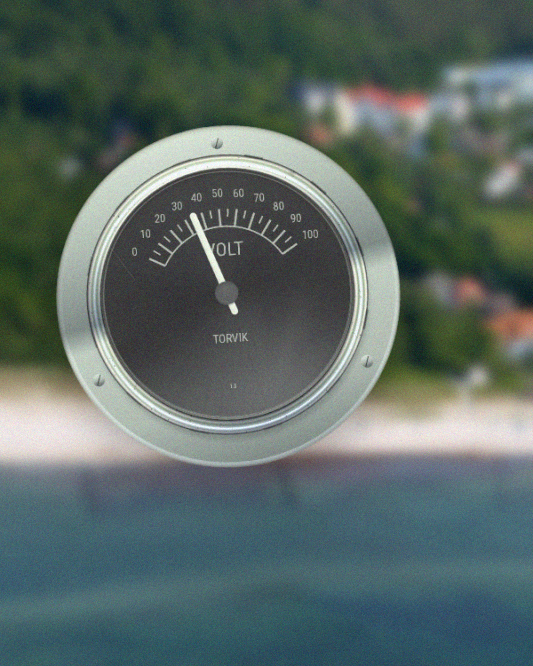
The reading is 35V
